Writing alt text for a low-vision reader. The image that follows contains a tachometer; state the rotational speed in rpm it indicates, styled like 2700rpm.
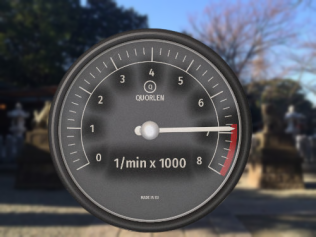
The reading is 6900rpm
